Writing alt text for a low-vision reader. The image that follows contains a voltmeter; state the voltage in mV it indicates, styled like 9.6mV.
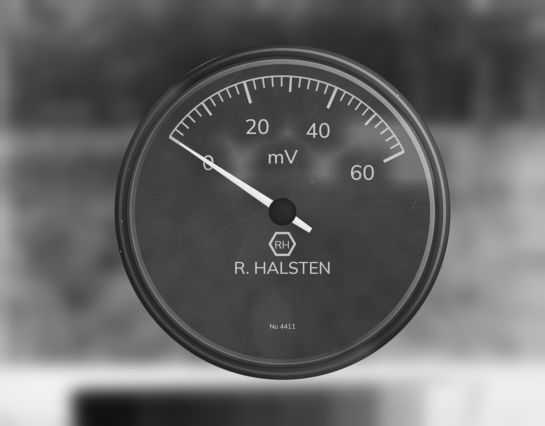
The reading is 0mV
